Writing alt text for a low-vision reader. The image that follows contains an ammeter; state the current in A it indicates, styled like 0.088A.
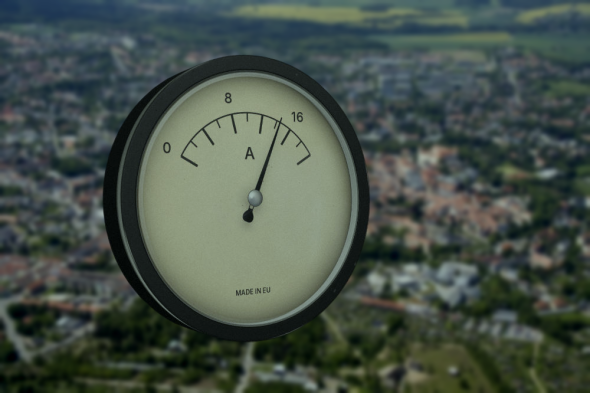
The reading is 14A
